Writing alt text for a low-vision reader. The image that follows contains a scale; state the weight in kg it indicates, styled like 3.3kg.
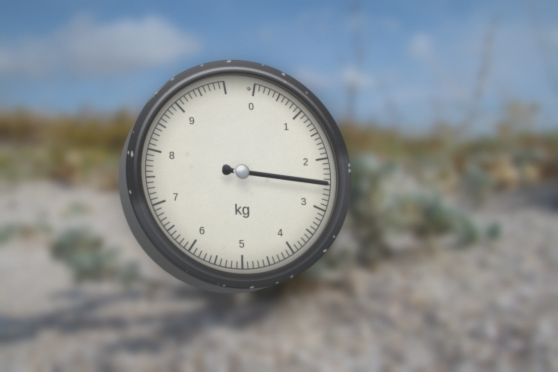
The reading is 2.5kg
